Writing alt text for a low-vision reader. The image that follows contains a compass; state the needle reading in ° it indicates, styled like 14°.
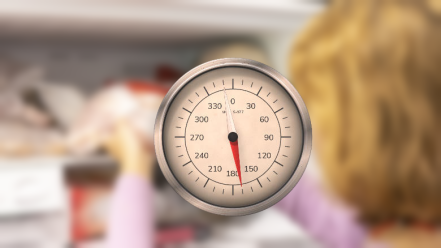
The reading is 170°
